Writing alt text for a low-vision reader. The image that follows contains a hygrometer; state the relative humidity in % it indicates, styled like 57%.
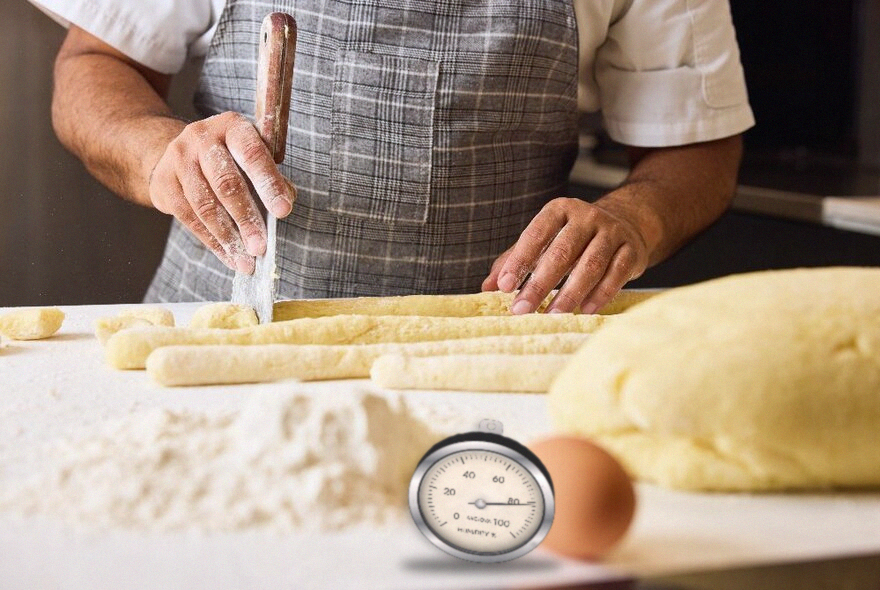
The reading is 80%
